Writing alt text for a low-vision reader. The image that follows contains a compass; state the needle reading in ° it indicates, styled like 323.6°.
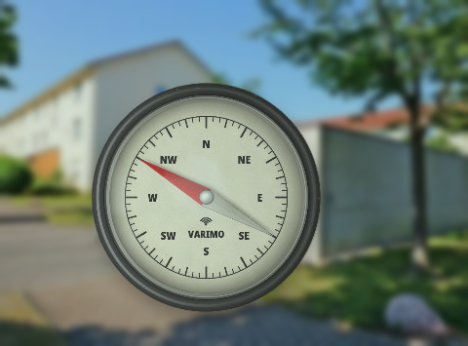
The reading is 300°
